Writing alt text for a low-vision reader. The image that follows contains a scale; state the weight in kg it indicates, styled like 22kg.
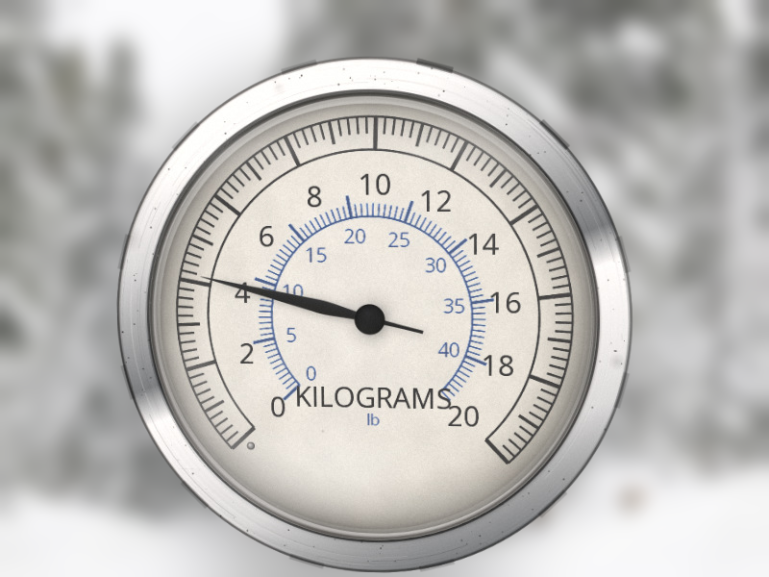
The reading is 4.2kg
